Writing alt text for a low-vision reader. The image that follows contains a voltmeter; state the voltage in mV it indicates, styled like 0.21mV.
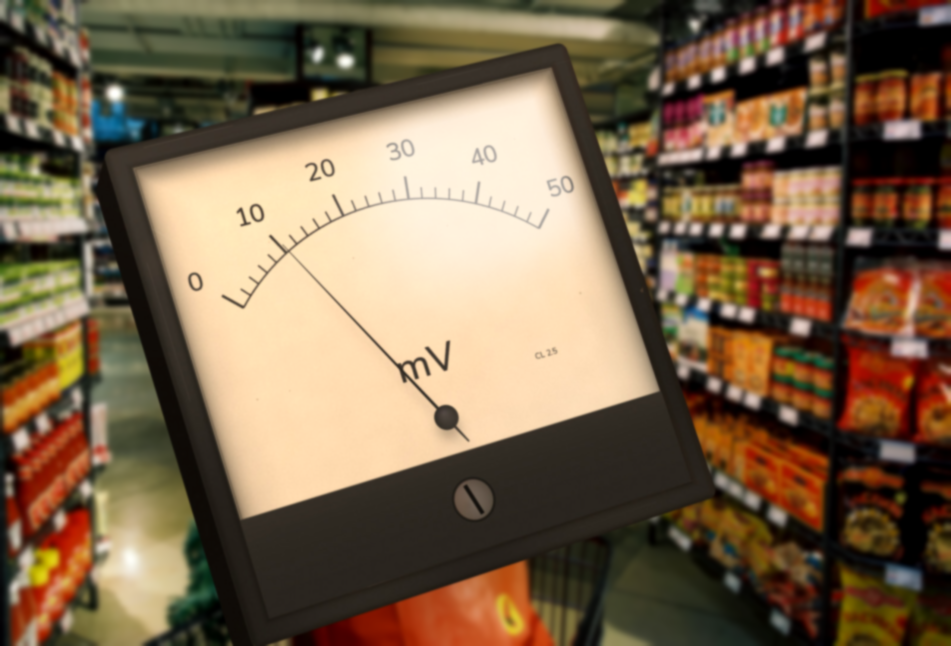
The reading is 10mV
